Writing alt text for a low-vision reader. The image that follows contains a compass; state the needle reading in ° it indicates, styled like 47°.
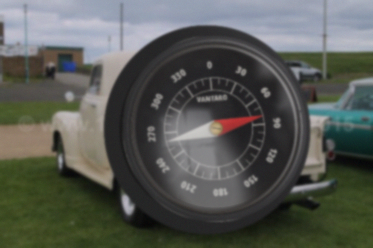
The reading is 80°
